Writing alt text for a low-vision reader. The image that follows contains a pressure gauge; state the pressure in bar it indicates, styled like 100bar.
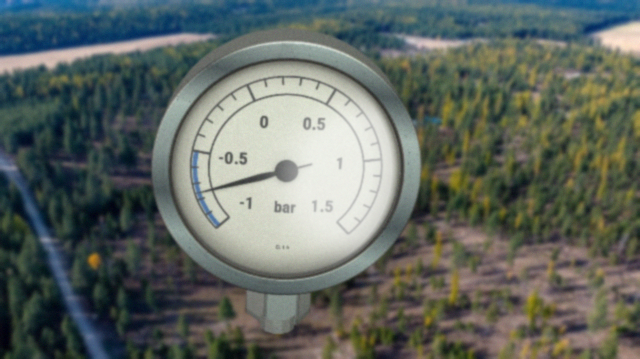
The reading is -0.75bar
